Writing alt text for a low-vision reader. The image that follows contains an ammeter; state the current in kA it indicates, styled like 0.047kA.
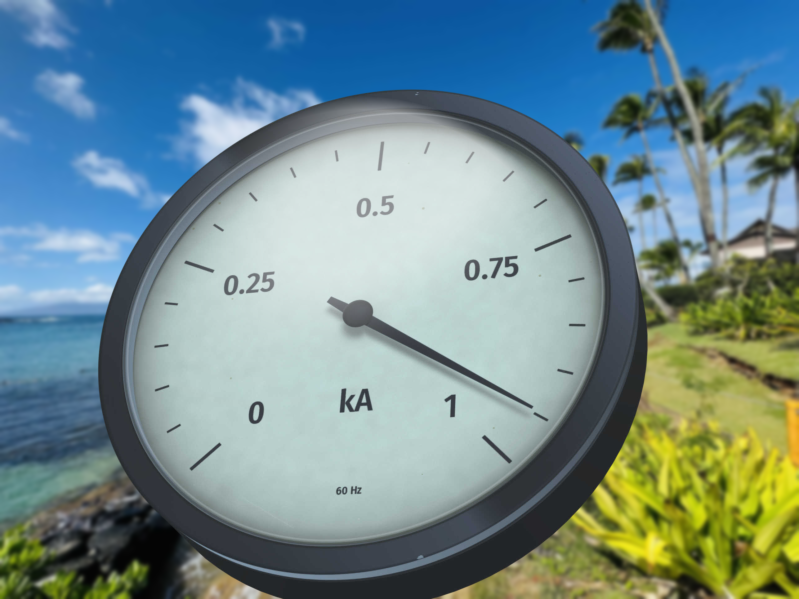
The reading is 0.95kA
